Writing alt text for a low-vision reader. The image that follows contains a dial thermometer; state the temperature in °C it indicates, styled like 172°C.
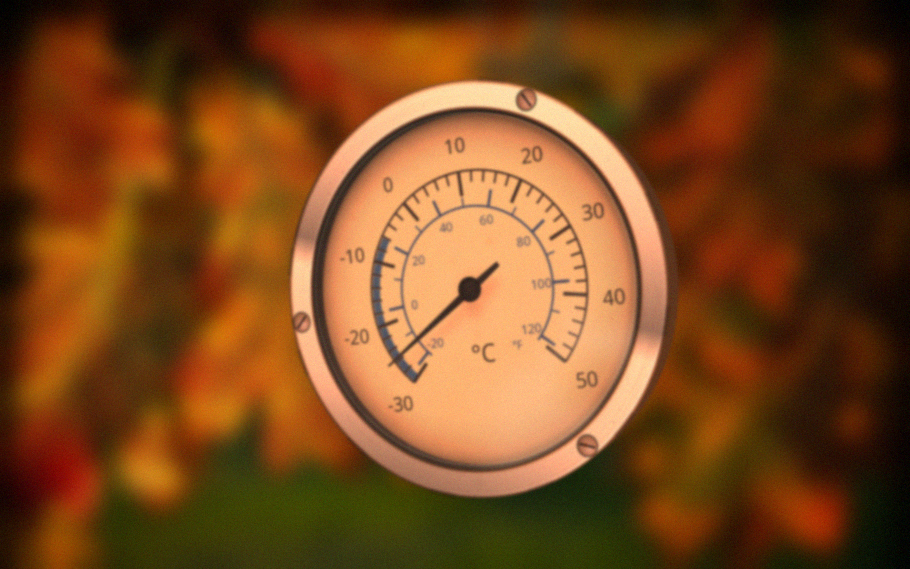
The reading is -26°C
